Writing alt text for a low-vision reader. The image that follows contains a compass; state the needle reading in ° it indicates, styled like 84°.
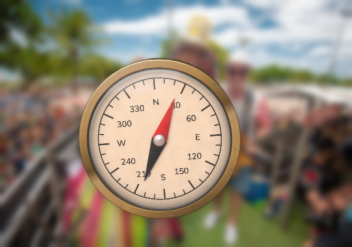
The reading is 25°
